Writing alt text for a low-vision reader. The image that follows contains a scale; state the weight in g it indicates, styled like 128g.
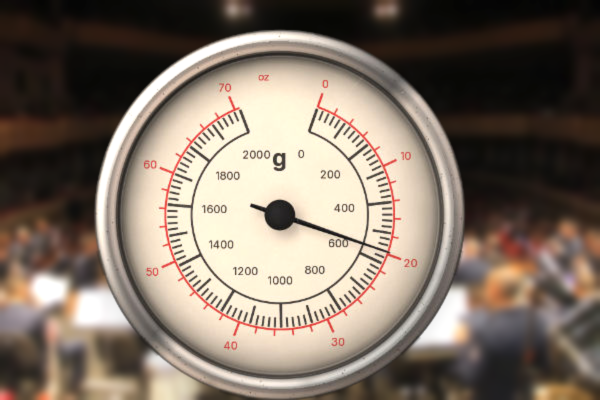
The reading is 560g
